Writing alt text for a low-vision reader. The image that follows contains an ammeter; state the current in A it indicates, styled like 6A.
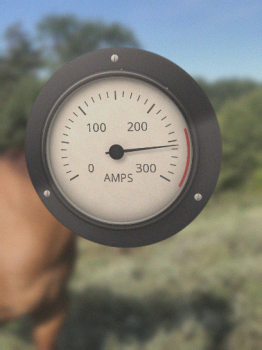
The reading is 255A
